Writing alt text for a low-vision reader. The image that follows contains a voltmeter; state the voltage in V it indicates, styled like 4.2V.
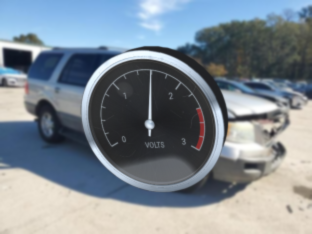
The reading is 1.6V
